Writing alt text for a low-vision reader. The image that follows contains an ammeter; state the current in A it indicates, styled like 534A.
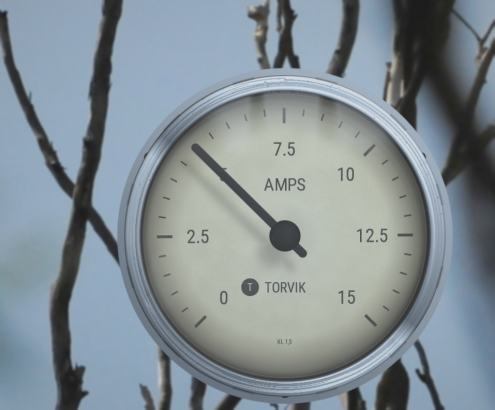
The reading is 5A
